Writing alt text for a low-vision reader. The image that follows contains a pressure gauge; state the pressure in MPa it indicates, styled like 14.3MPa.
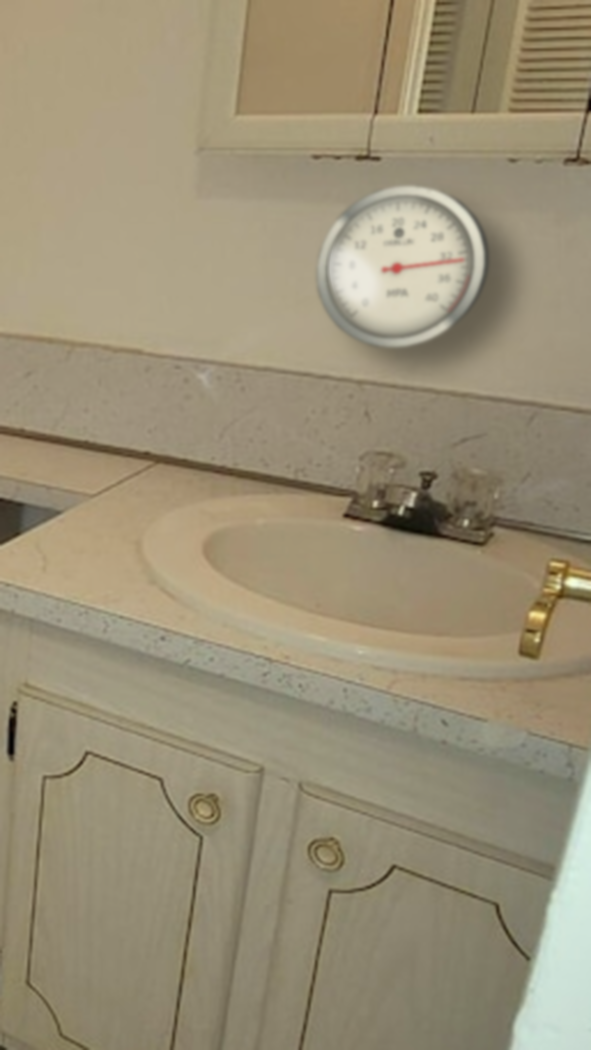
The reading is 33MPa
